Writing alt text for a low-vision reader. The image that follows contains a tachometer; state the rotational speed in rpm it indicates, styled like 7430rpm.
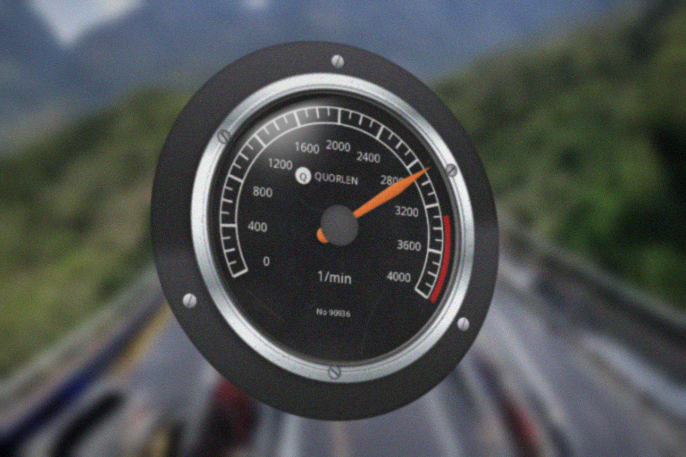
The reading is 2900rpm
